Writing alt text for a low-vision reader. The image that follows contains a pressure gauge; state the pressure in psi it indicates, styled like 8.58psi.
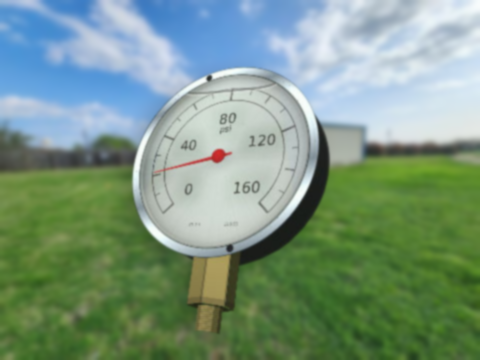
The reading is 20psi
